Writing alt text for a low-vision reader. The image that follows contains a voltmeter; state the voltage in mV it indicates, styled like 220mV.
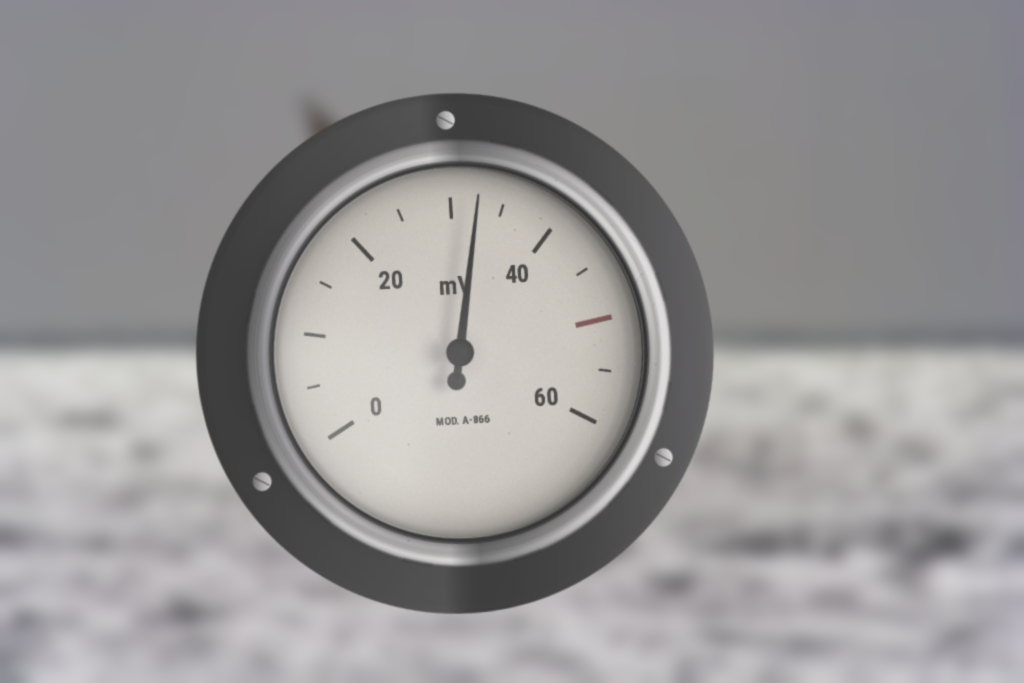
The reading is 32.5mV
